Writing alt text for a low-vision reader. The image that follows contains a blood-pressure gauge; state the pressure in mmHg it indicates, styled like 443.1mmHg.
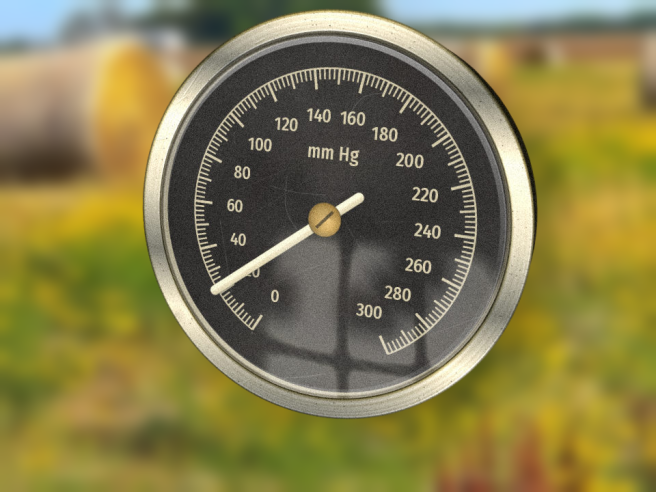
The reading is 22mmHg
